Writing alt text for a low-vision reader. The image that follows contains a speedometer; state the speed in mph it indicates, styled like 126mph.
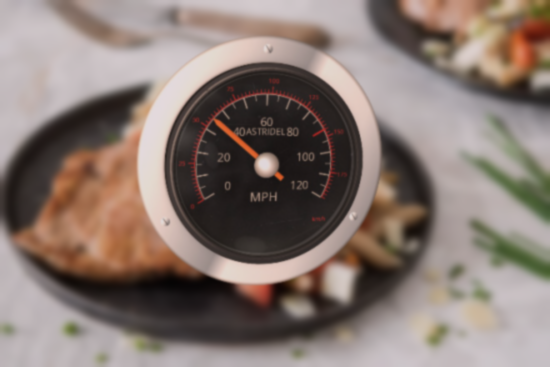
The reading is 35mph
